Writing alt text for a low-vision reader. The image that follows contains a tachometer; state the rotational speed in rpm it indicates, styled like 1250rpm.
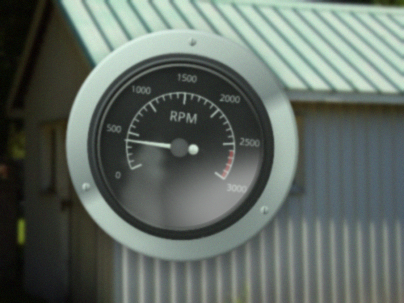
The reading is 400rpm
